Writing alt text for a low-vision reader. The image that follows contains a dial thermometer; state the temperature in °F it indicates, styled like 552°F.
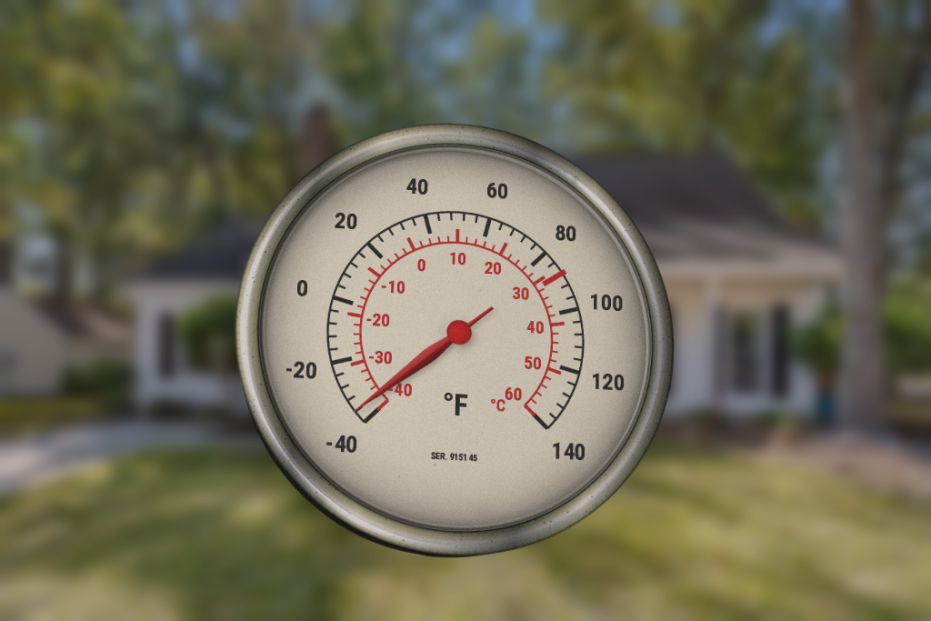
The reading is -36°F
